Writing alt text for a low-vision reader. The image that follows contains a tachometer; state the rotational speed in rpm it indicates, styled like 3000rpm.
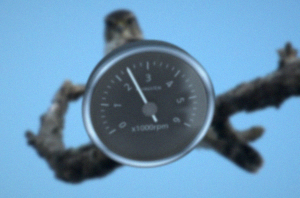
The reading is 2400rpm
